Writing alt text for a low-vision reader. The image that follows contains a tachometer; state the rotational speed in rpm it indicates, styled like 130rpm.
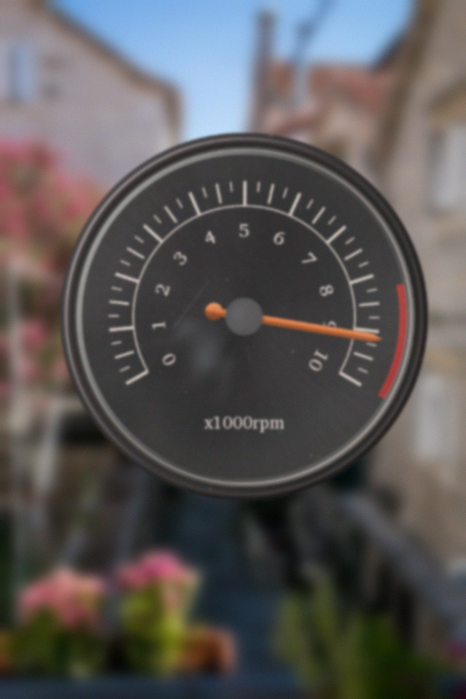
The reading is 9125rpm
